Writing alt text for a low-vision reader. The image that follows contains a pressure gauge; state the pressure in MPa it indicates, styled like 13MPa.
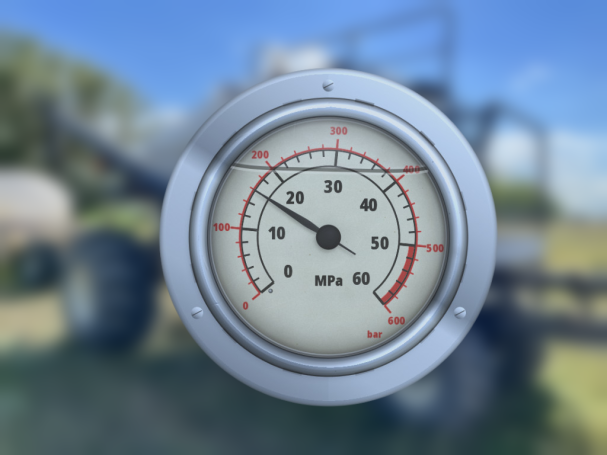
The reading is 16MPa
